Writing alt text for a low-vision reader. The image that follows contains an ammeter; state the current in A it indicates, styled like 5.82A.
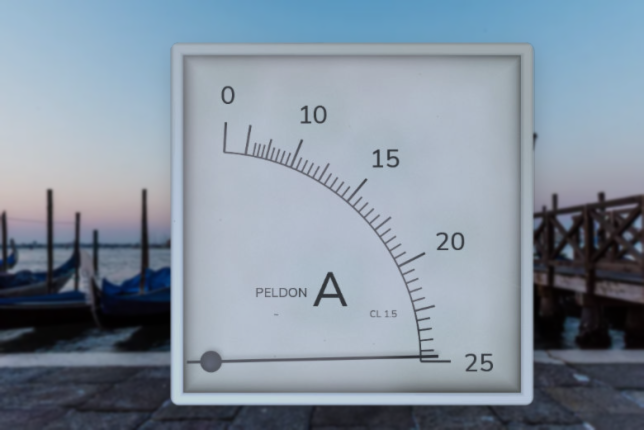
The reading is 24.75A
